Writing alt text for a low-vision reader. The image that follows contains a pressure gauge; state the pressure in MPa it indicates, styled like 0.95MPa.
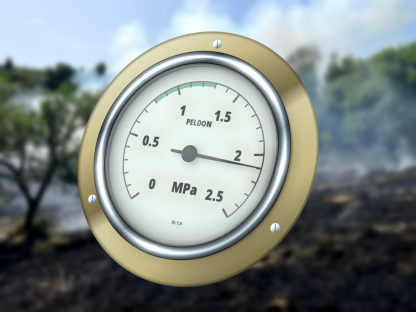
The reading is 2.1MPa
